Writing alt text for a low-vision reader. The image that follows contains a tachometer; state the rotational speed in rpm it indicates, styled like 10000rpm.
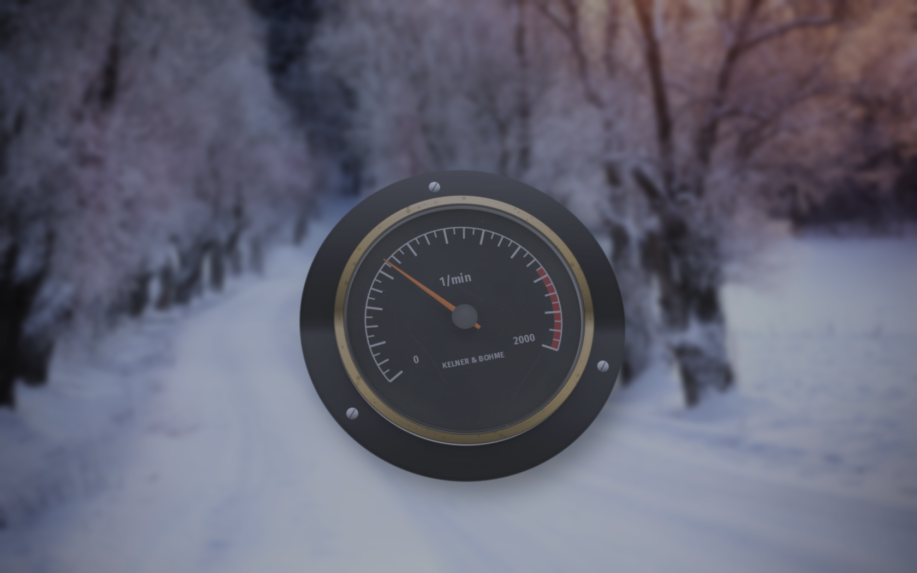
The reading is 650rpm
